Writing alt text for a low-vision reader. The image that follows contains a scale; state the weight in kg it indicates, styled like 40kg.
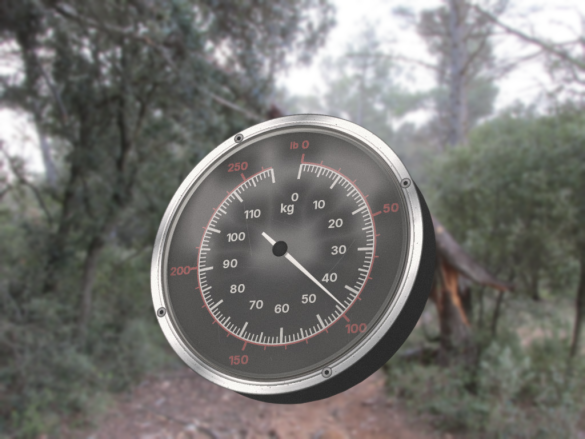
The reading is 44kg
